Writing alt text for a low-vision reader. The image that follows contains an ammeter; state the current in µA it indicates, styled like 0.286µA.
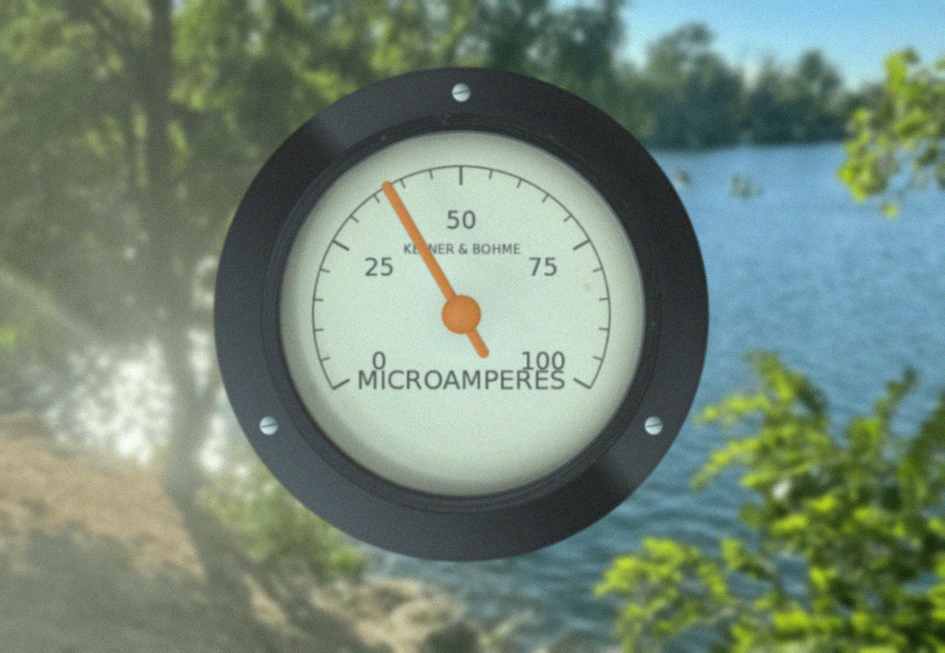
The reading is 37.5µA
